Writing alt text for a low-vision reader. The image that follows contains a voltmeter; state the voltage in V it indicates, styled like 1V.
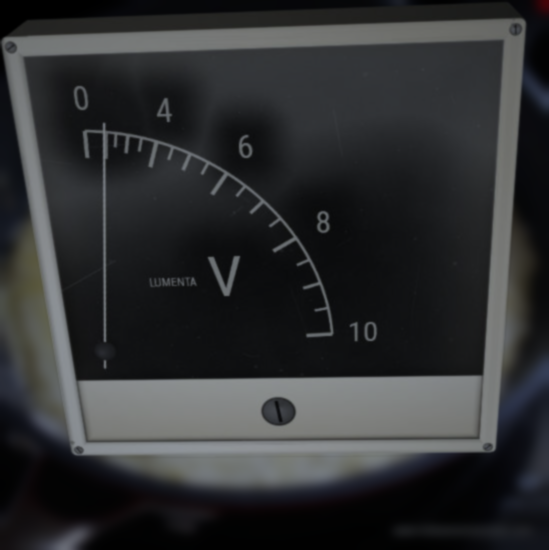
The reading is 2V
